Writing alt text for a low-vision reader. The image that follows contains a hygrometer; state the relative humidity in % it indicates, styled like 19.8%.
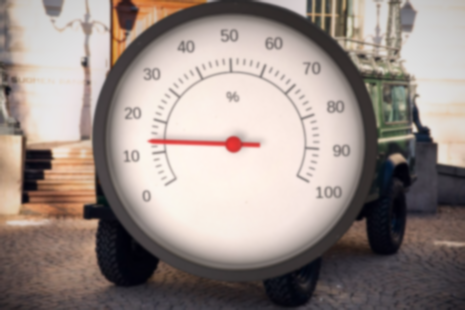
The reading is 14%
